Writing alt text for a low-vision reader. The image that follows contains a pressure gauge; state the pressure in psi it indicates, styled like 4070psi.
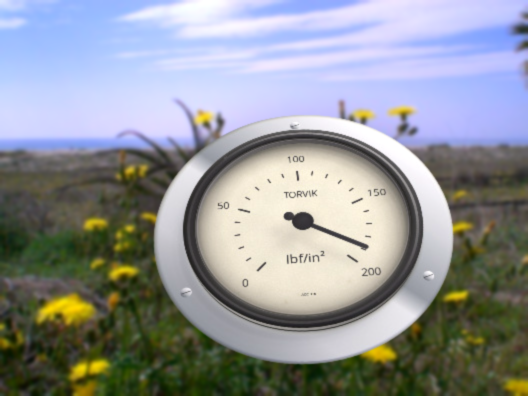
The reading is 190psi
